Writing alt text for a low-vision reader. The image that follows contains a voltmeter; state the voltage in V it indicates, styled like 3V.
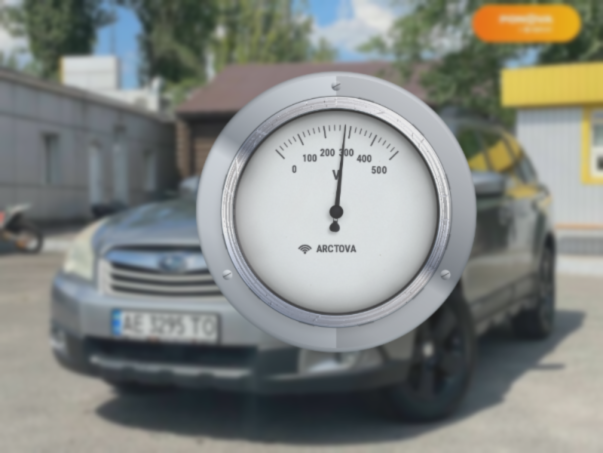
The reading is 280V
